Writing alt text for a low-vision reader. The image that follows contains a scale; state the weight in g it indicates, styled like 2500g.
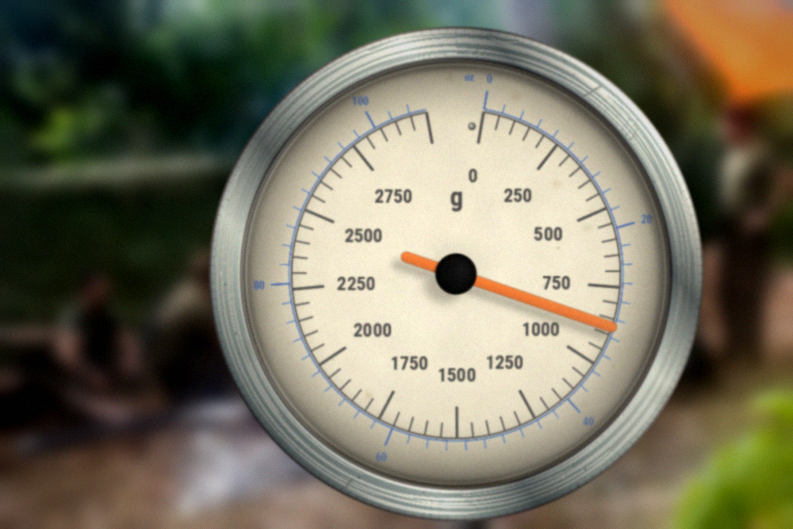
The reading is 875g
